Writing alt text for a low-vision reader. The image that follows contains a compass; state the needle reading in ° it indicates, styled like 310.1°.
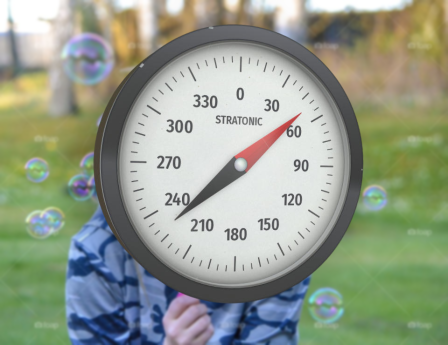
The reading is 50°
